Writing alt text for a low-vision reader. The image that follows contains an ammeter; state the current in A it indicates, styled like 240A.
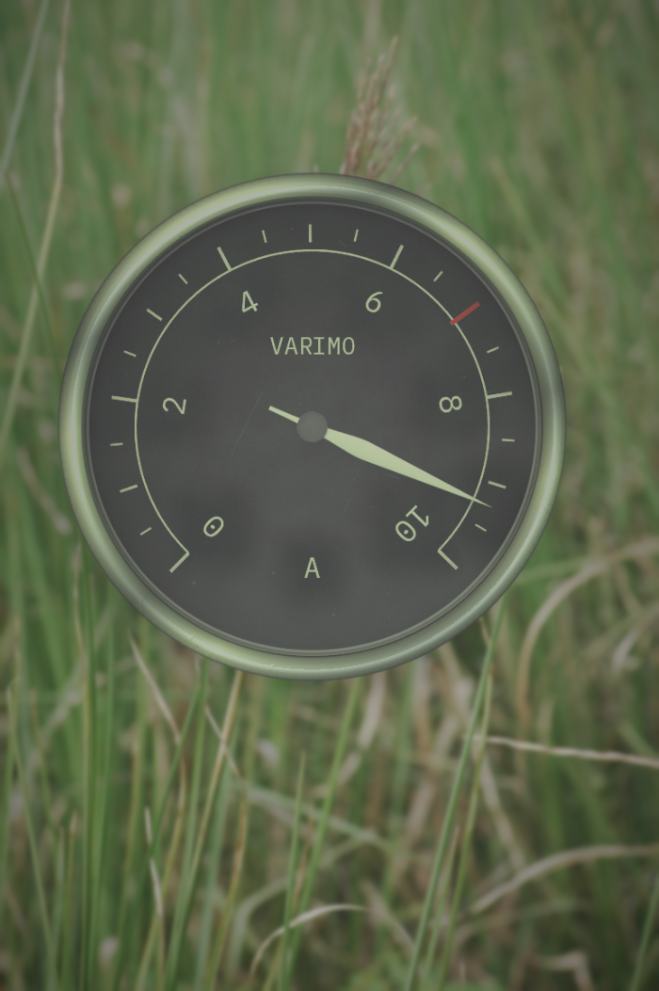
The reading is 9.25A
